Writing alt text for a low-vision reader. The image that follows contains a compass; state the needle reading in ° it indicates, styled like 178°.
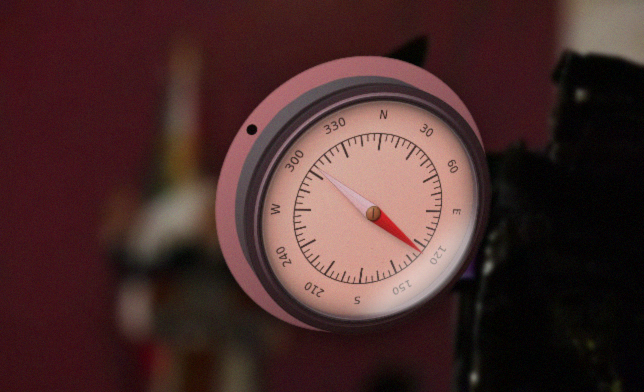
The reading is 125°
